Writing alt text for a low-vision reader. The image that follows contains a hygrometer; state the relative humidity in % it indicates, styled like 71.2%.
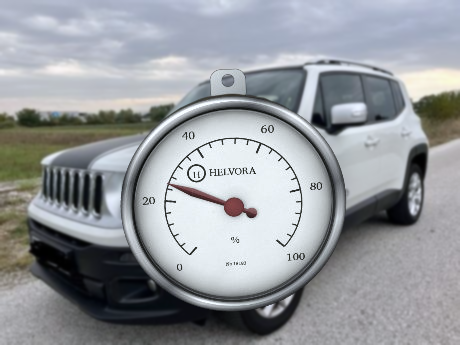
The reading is 26%
